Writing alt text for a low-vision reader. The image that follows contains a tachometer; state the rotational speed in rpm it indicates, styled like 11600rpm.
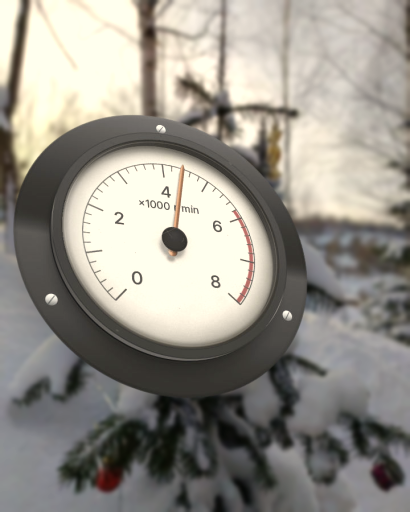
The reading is 4400rpm
